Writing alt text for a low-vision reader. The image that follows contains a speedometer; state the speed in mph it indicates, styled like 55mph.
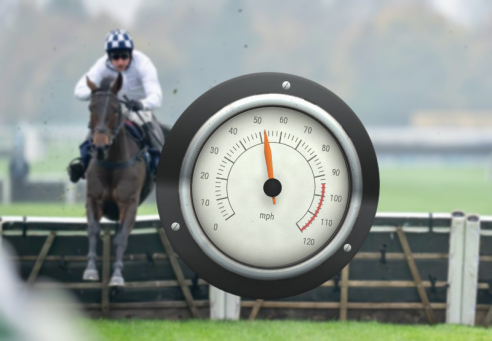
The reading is 52mph
